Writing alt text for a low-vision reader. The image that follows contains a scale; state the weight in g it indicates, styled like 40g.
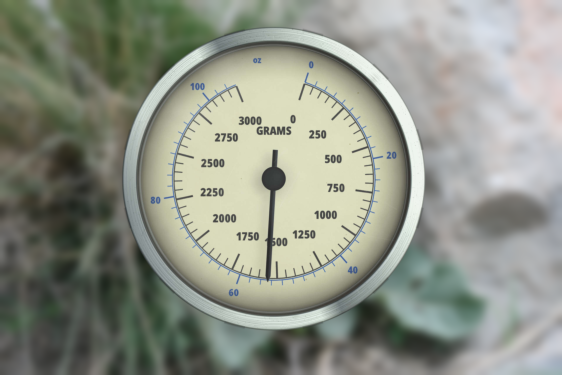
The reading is 1550g
